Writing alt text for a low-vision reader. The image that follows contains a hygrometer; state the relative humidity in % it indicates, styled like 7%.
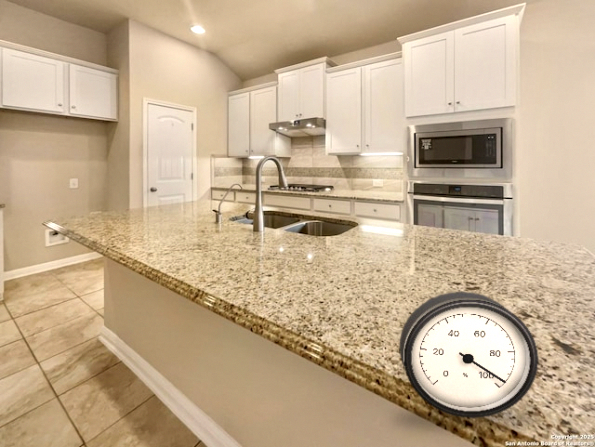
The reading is 96%
